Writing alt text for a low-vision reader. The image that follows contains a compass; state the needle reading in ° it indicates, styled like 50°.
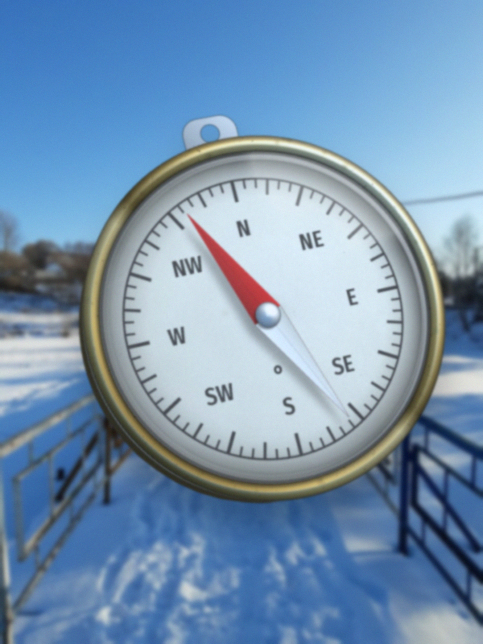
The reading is 335°
